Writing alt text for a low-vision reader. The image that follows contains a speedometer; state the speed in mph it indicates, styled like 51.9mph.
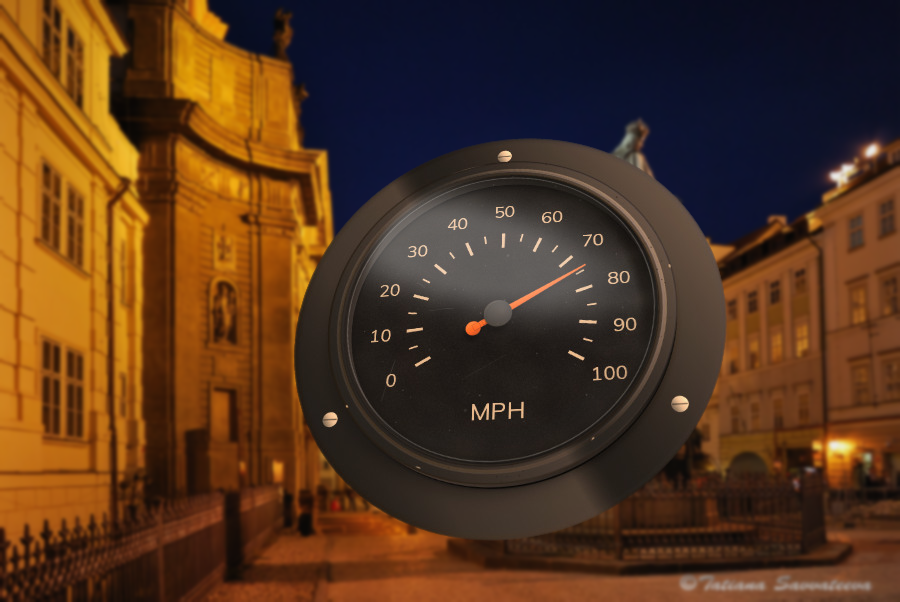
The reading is 75mph
